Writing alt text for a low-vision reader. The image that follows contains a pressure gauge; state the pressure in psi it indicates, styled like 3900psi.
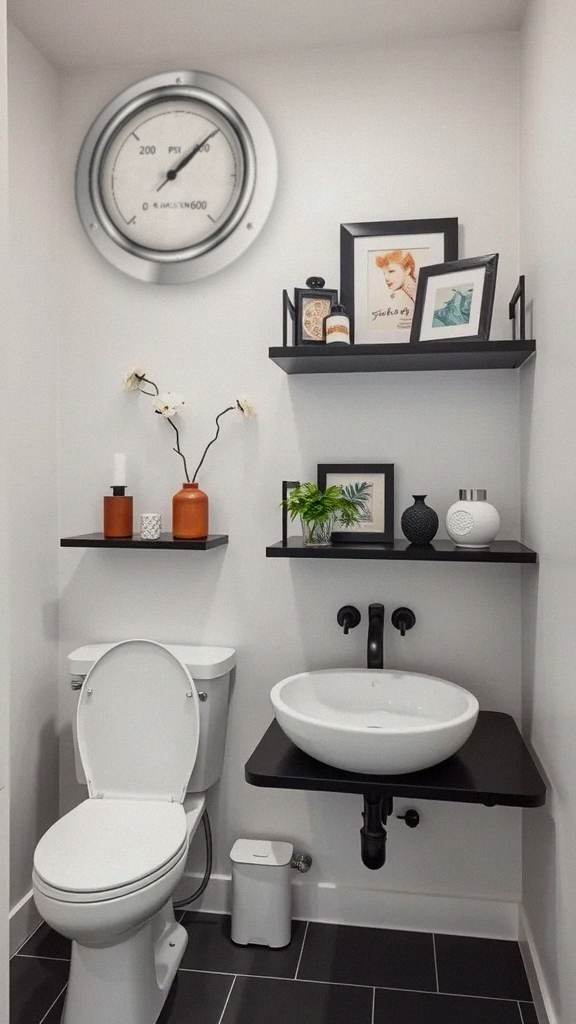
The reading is 400psi
